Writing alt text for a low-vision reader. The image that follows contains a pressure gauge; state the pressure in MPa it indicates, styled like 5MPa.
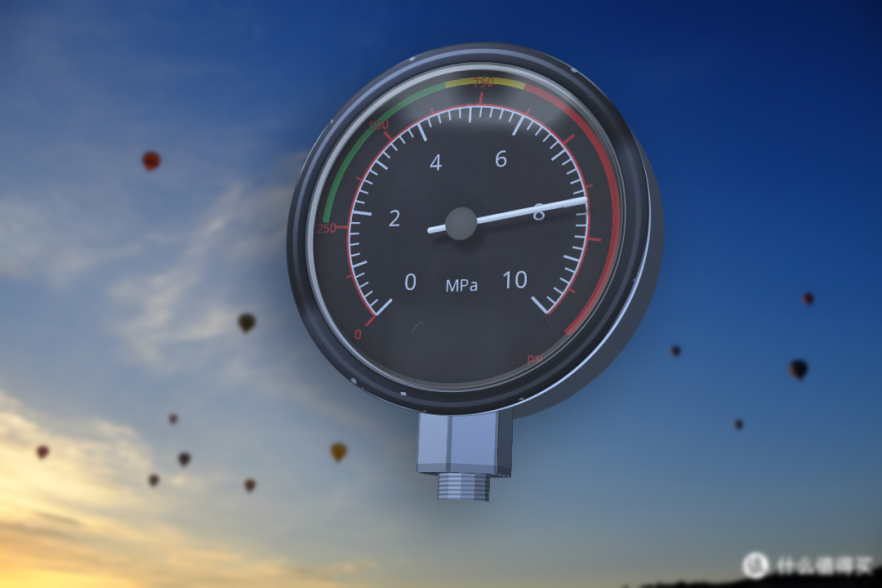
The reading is 8MPa
